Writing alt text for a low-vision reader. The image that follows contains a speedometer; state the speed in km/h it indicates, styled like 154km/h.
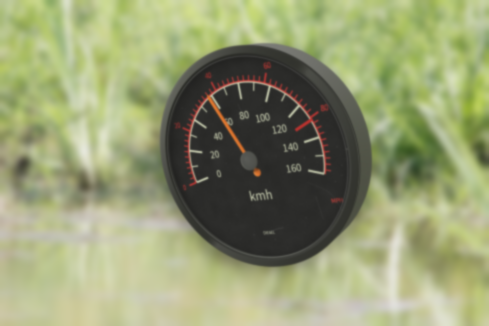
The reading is 60km/h
